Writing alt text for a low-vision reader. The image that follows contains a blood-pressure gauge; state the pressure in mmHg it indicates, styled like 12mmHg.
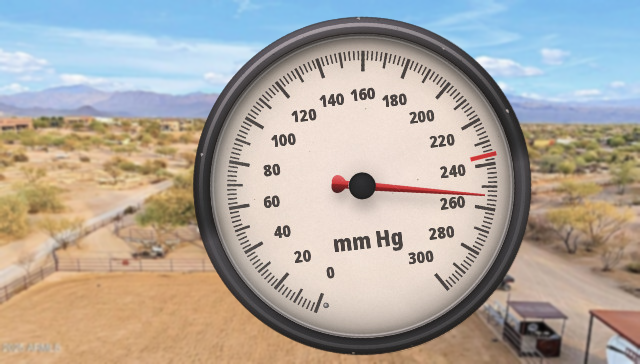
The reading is 254mmHg
